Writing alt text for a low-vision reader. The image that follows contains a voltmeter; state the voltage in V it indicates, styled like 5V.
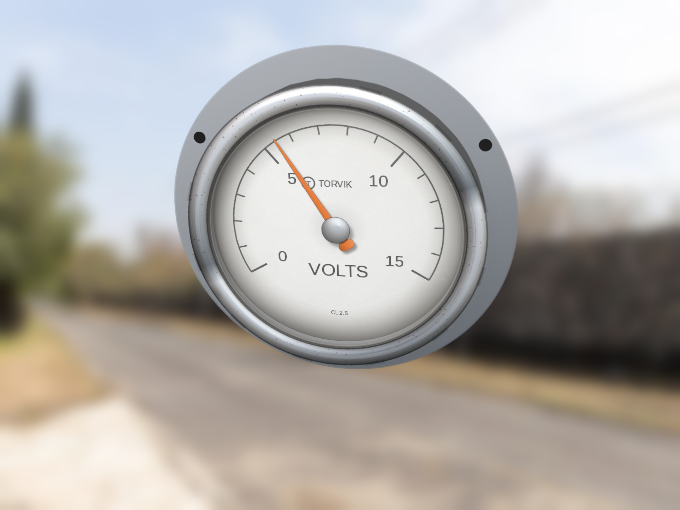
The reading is 5.5V
